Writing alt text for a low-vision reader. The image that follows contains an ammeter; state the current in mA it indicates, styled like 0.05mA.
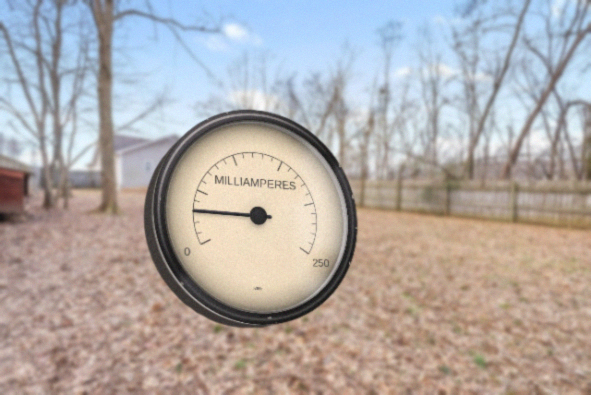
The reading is 30mA
